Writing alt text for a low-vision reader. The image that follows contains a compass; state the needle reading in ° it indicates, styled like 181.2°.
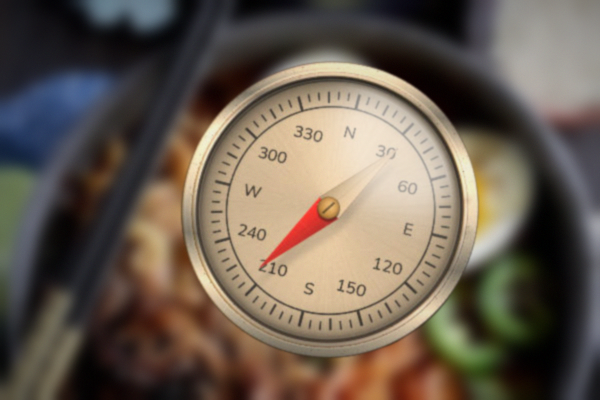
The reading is 215°
